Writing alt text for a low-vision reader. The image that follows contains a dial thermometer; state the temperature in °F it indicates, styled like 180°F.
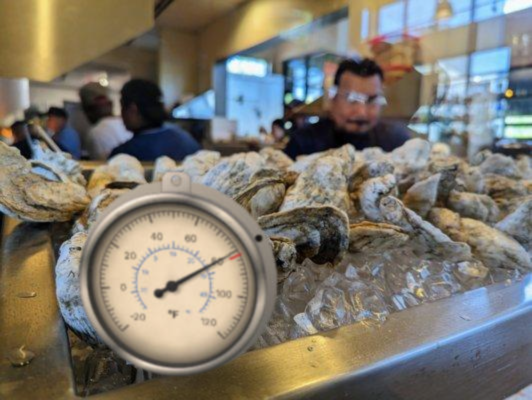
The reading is 80°F
